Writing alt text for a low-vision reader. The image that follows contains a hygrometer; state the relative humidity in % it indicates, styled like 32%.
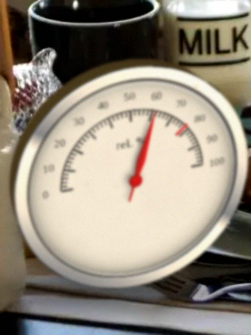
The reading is 60%
